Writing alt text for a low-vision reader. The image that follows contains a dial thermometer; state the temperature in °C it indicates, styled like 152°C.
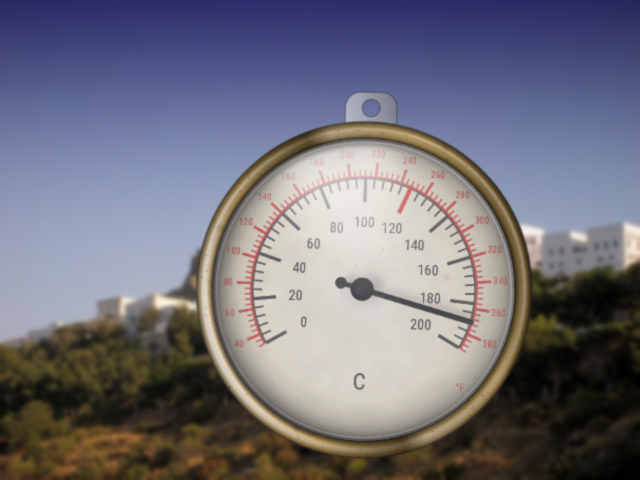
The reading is 188°C
